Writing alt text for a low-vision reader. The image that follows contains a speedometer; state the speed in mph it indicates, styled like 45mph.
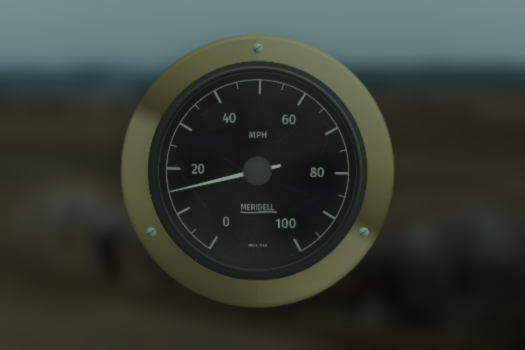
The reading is 15mph
